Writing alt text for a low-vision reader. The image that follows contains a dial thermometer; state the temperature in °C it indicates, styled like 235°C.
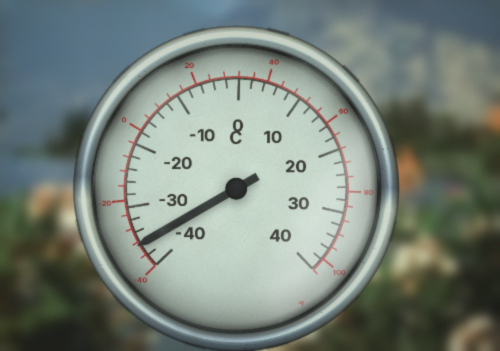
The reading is -36°C
